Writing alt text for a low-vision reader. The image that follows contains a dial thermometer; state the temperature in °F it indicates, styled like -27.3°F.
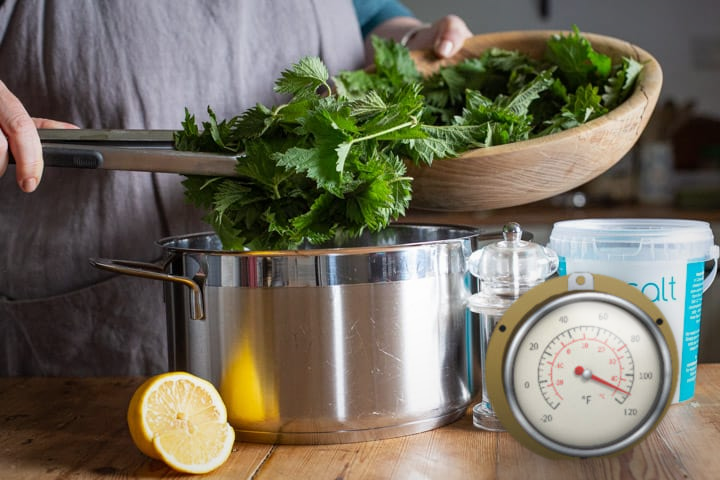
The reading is 112°F
